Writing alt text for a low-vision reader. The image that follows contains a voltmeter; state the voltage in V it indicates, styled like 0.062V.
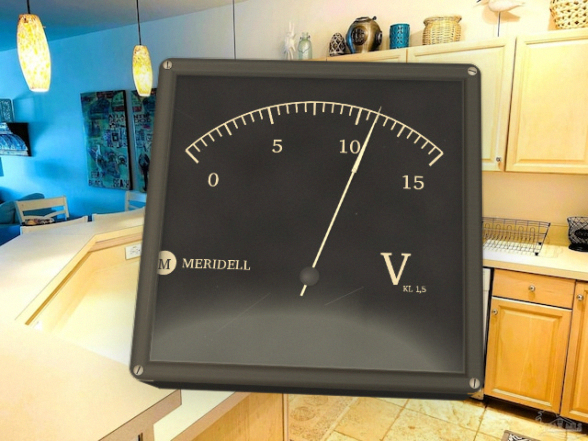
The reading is 11V
